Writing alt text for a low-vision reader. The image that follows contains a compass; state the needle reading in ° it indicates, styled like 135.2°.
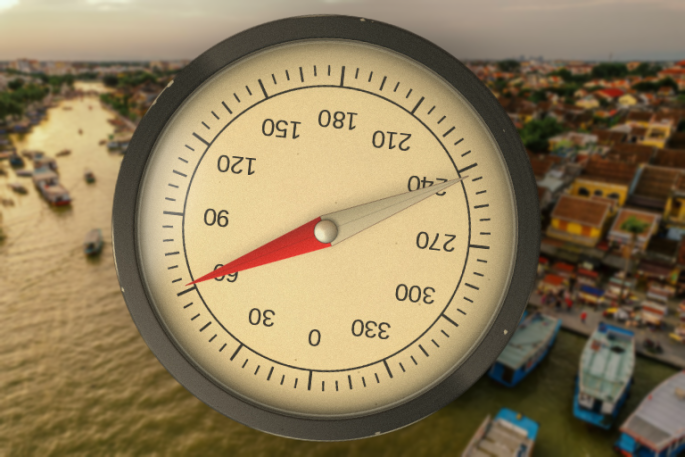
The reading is 62.5°
